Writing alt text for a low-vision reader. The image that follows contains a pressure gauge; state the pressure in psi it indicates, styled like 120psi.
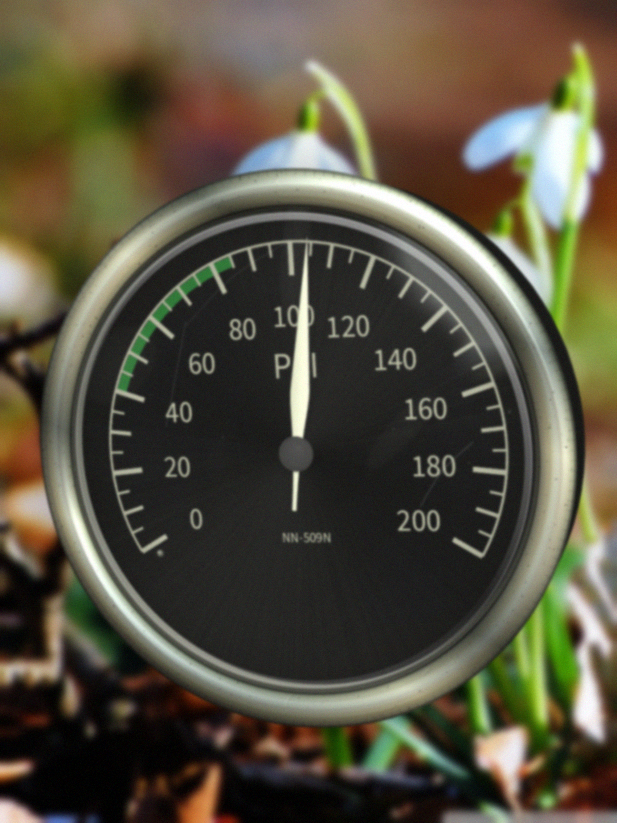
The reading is 105psi
